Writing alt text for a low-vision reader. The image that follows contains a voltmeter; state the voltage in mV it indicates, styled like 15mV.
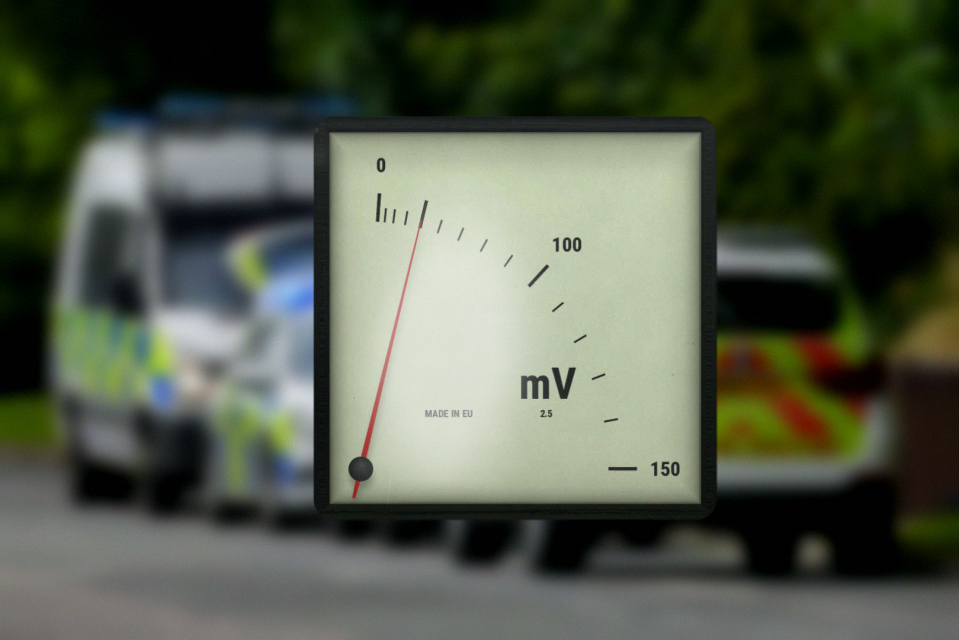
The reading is 50mV
